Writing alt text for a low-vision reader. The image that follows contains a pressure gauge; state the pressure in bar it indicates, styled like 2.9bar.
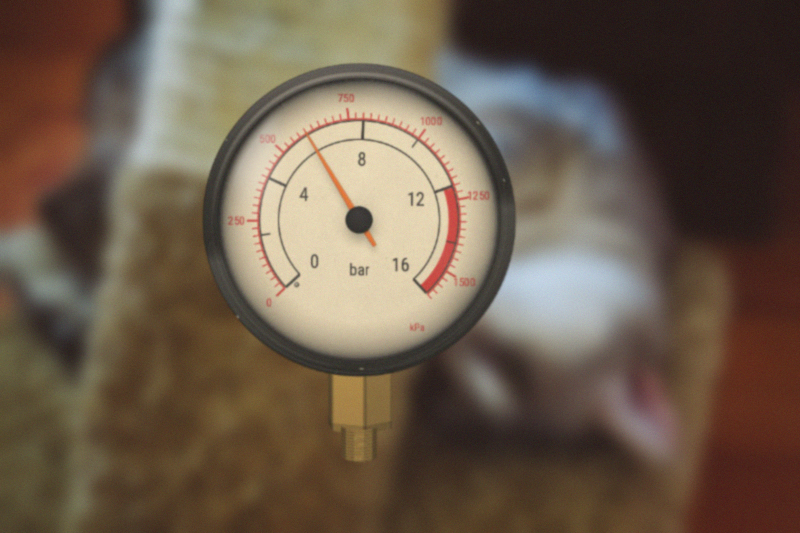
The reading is 6bar
